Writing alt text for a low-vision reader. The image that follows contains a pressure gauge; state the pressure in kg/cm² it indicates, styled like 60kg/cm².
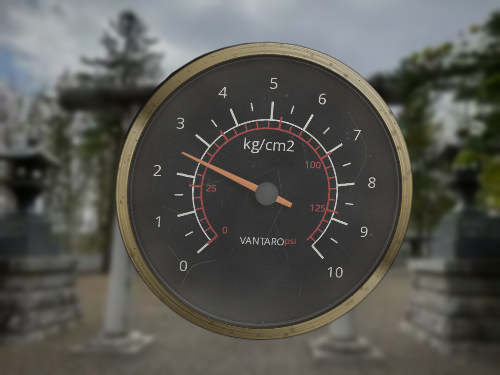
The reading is 2.5kg/cm²
